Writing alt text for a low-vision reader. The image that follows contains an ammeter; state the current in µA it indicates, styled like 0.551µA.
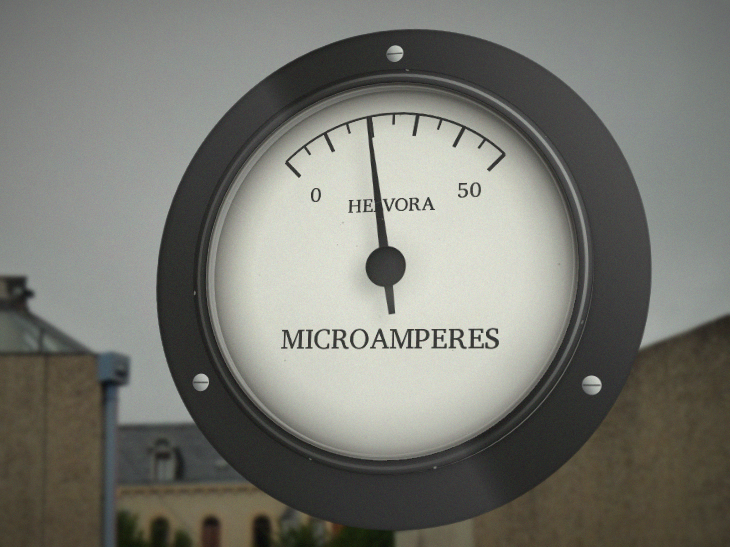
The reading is 20µA
